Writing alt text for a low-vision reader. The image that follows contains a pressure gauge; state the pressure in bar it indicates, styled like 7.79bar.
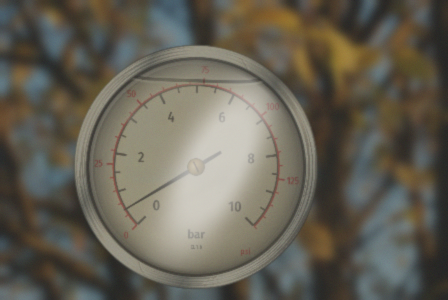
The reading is 0.5bar
